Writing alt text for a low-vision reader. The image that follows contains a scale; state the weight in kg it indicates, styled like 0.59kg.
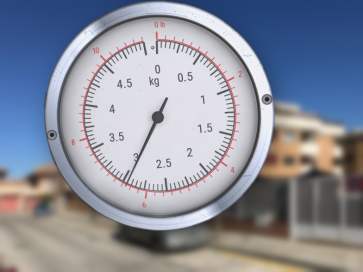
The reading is 2.95kg
